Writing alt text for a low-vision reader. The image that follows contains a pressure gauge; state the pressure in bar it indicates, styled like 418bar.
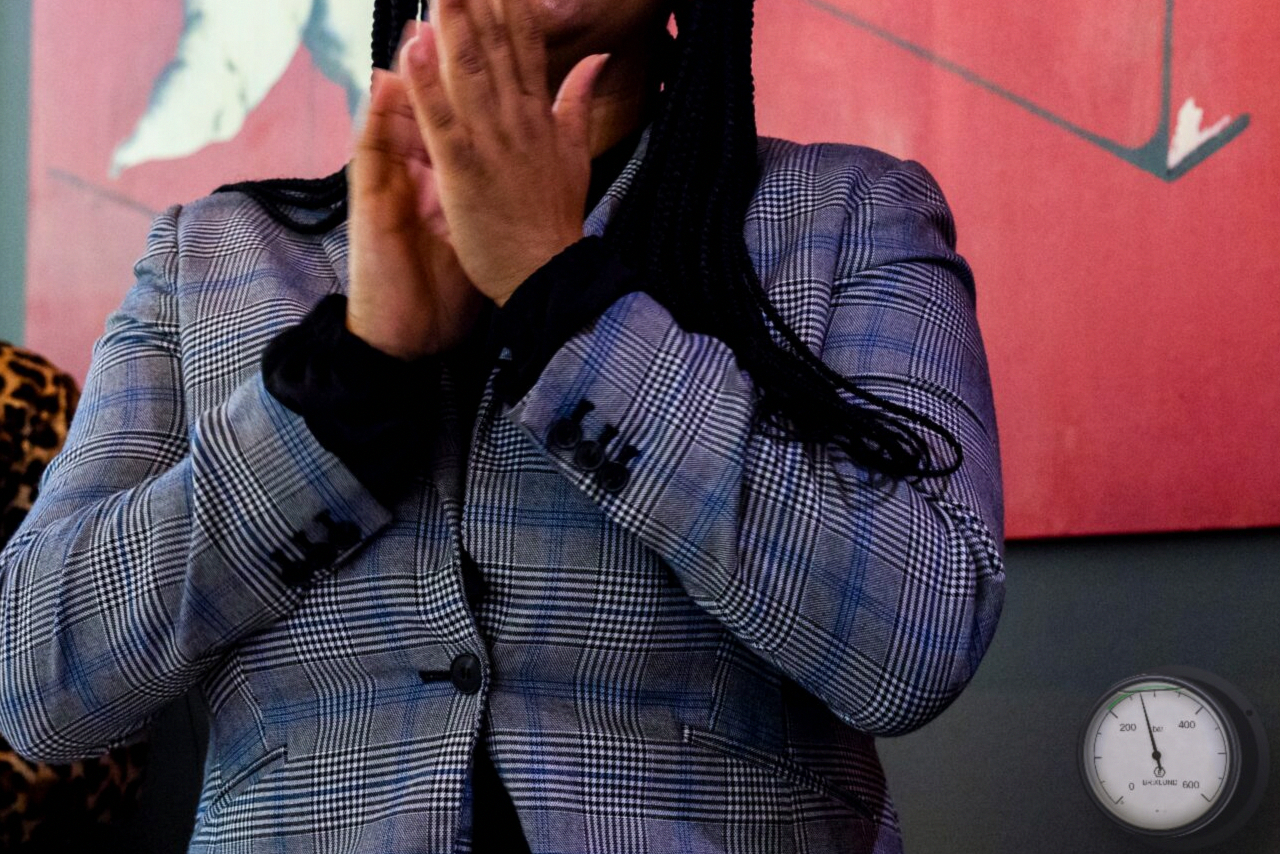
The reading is 275bar
